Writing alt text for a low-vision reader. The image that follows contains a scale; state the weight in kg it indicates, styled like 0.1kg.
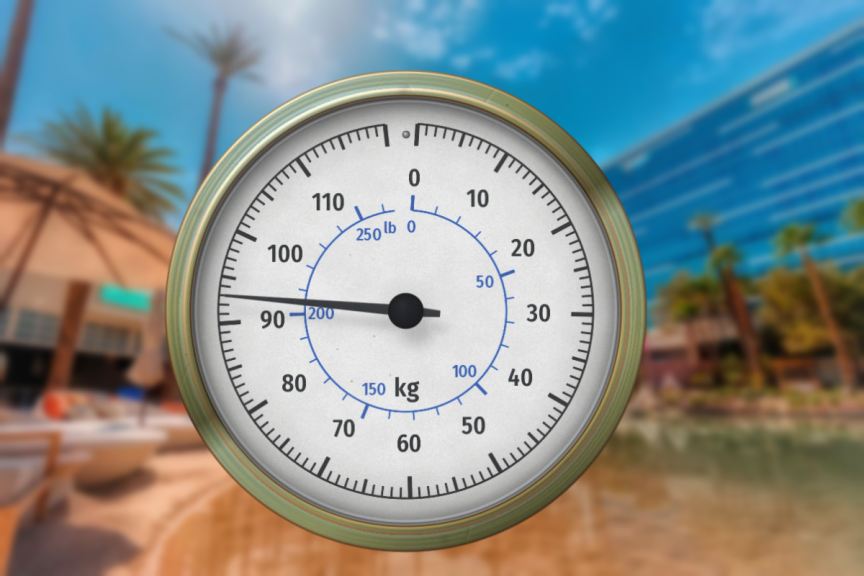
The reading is 93kg
